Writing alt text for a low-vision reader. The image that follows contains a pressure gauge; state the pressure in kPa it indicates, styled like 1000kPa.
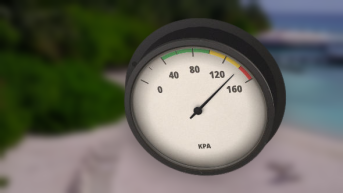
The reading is 140kPa
